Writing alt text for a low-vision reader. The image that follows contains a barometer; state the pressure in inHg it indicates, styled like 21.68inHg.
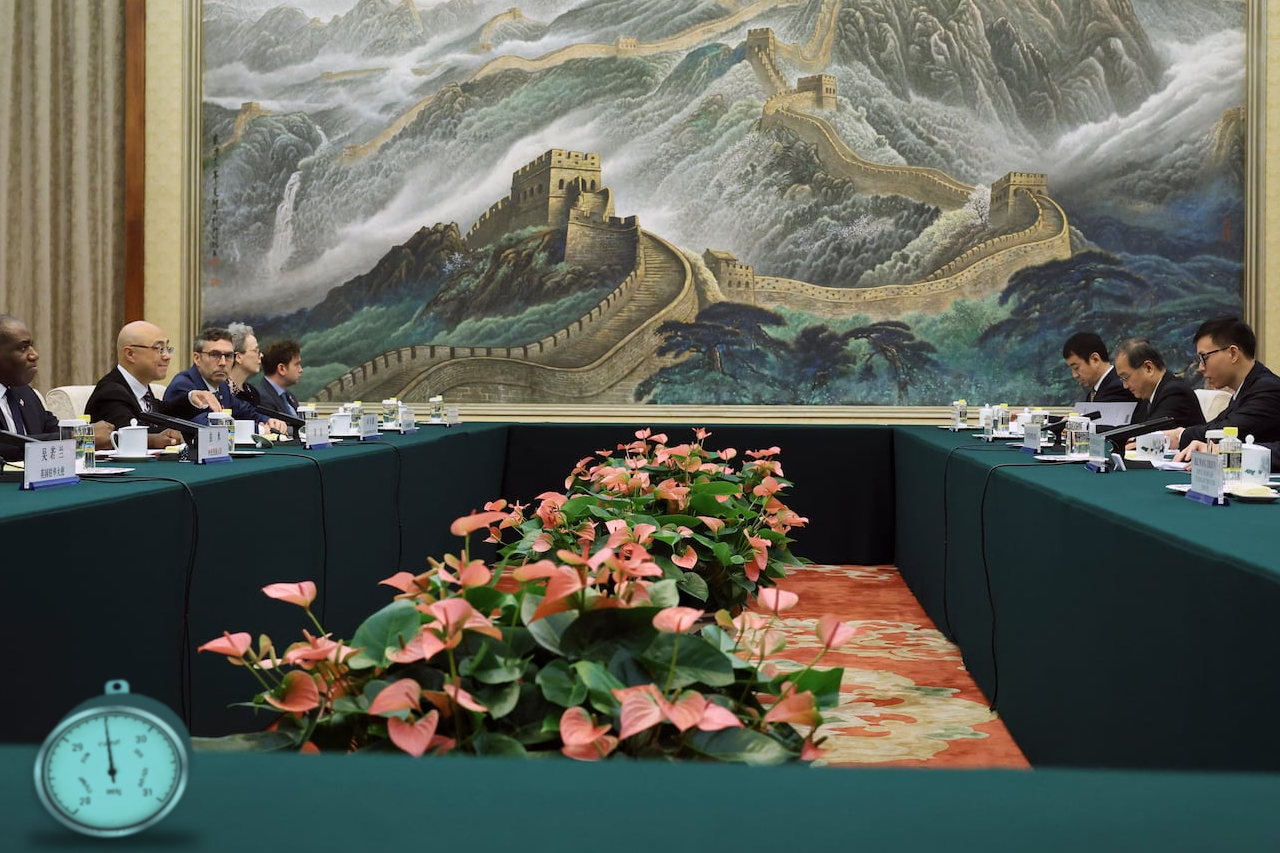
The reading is 29.5inHg
